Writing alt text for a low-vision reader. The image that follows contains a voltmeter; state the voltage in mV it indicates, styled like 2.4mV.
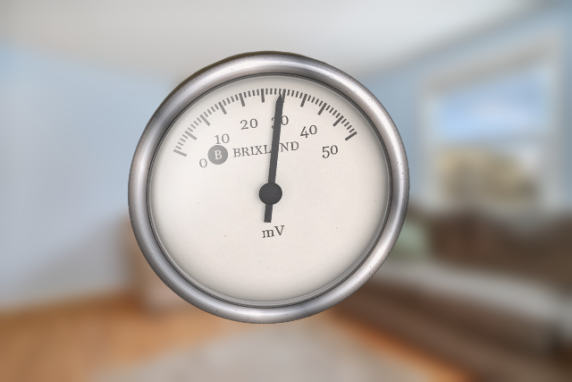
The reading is 29mV
